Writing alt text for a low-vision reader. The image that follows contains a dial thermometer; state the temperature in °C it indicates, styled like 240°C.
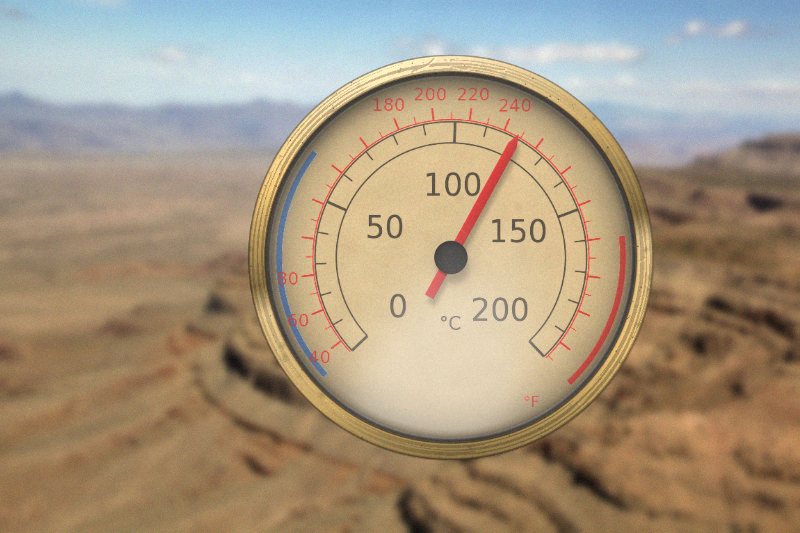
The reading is 120°C
